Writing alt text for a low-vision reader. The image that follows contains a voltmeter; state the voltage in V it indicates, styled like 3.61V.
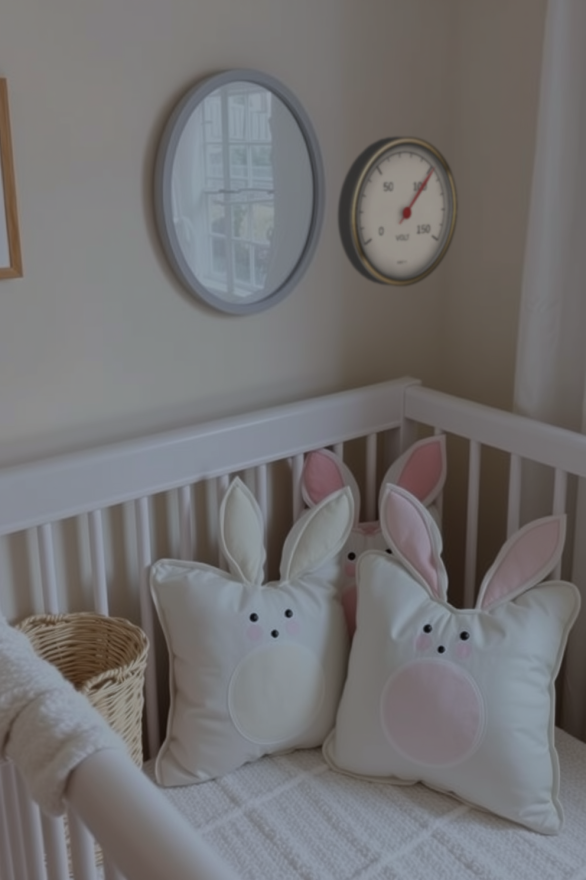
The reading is 100V
